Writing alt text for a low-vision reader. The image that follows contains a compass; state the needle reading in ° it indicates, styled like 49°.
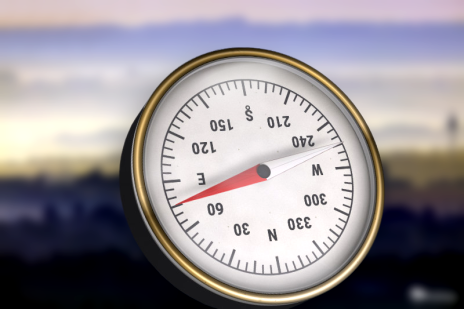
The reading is 75°
